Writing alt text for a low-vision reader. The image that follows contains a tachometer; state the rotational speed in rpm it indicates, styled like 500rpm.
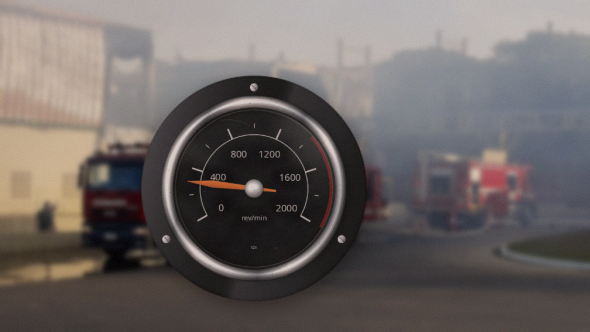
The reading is 300rpm
